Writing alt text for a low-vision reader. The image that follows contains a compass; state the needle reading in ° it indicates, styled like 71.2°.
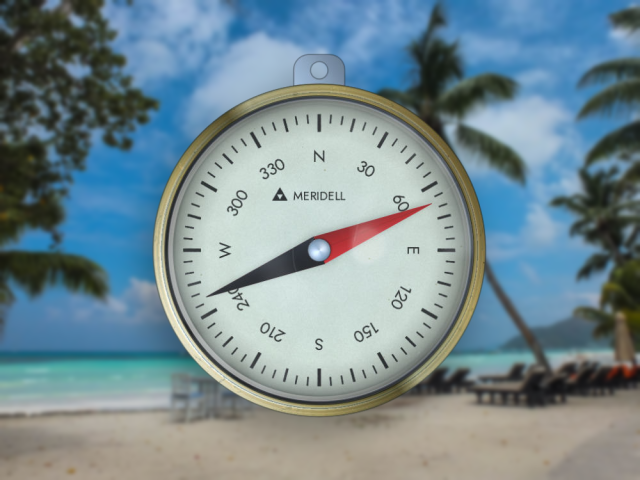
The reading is 67.5°
